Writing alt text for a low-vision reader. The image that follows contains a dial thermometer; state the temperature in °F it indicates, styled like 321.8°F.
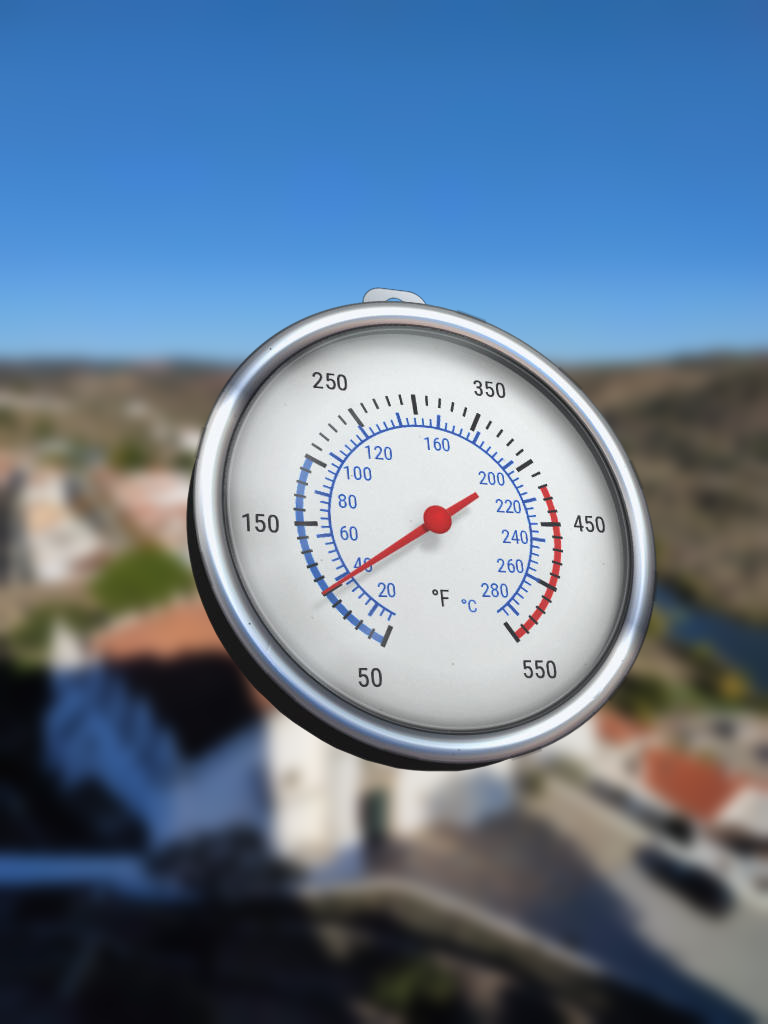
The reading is 100°F
